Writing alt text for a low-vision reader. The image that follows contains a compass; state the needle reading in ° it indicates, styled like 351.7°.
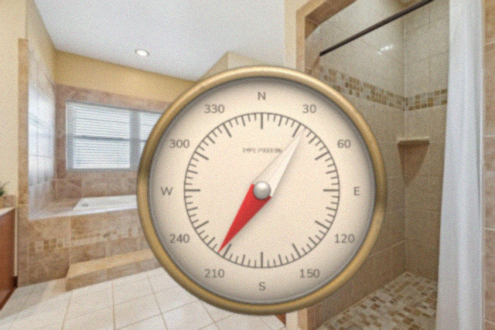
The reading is 215°
